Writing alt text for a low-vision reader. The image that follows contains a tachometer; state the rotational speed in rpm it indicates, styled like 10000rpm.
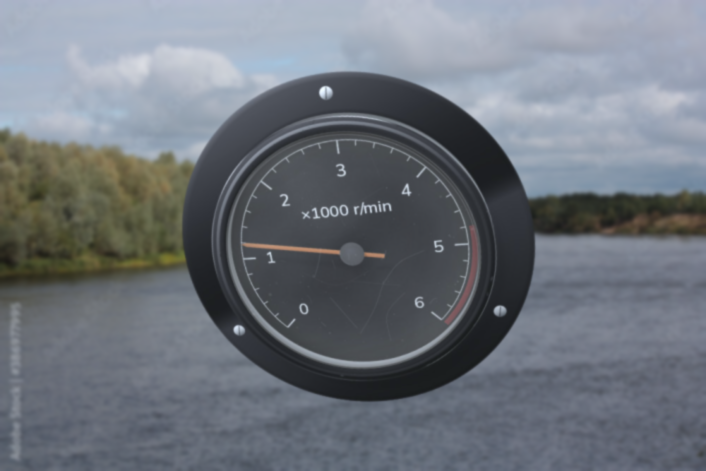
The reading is 1200rpm
